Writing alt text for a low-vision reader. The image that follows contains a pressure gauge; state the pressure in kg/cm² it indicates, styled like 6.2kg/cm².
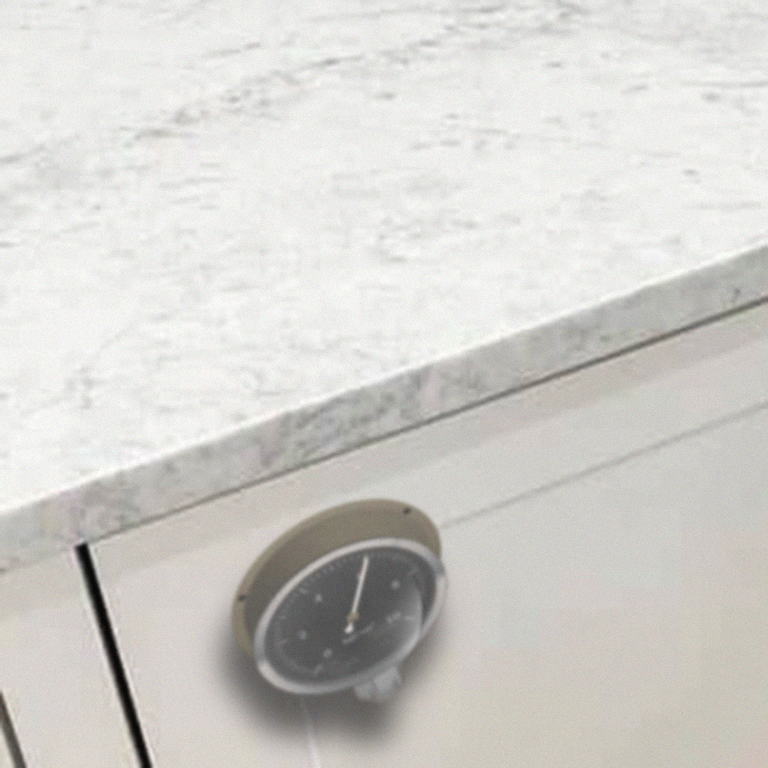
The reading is 6kg/cm²
